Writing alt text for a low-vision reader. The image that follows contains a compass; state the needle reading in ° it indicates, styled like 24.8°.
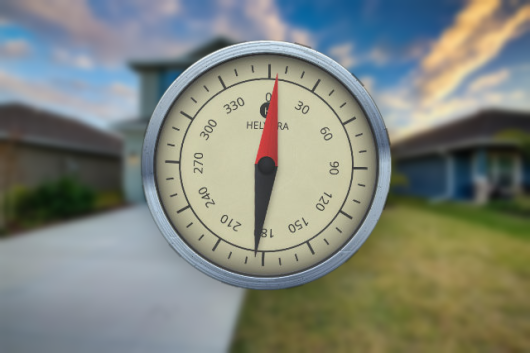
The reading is 5°
